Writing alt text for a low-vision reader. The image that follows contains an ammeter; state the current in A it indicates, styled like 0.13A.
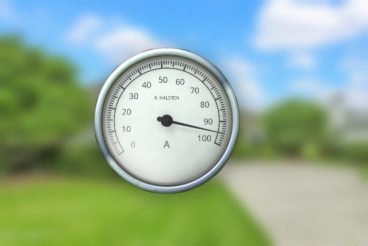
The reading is 95A
